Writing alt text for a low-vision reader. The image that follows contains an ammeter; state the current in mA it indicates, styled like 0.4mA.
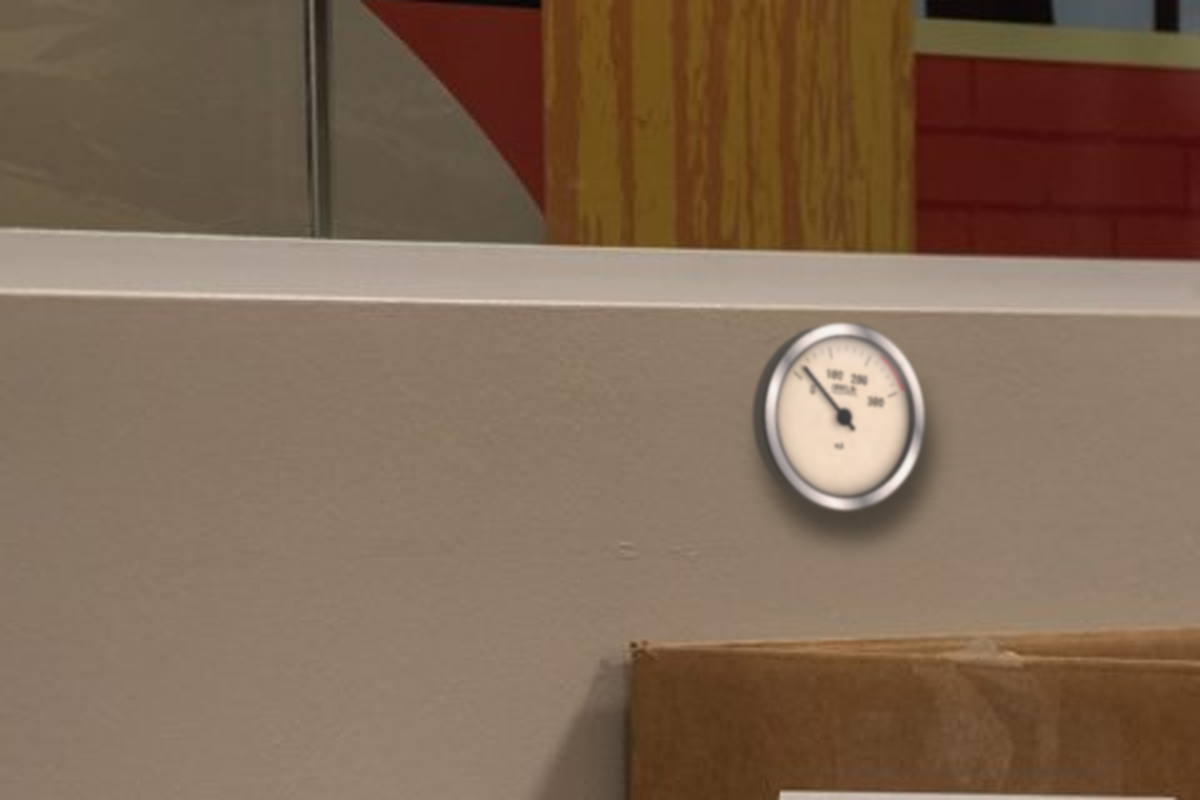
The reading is 20mA
